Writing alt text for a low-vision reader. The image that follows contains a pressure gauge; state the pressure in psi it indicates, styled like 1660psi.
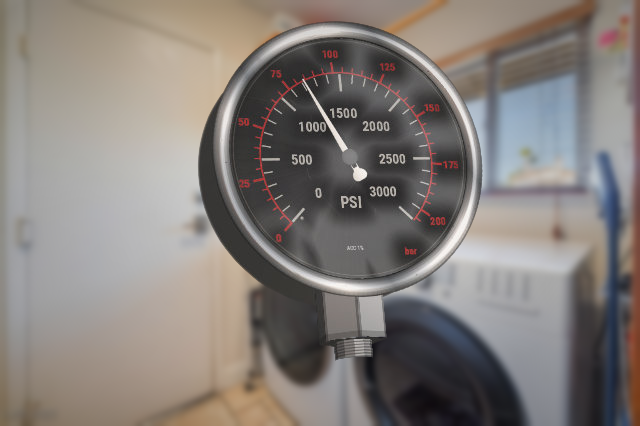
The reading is 1200psi
